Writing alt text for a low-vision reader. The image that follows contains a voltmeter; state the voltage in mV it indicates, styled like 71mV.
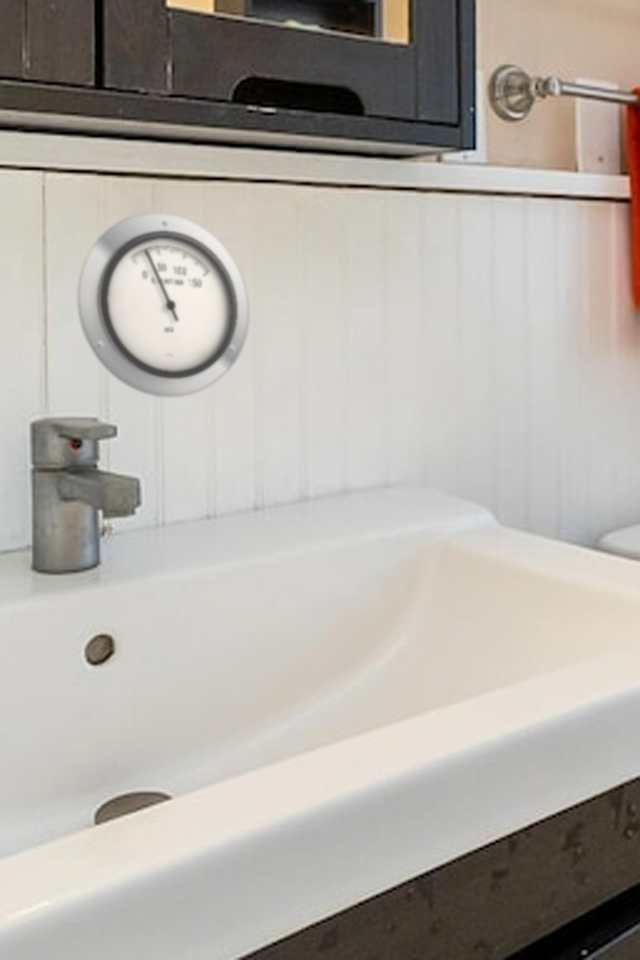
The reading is 25mV
